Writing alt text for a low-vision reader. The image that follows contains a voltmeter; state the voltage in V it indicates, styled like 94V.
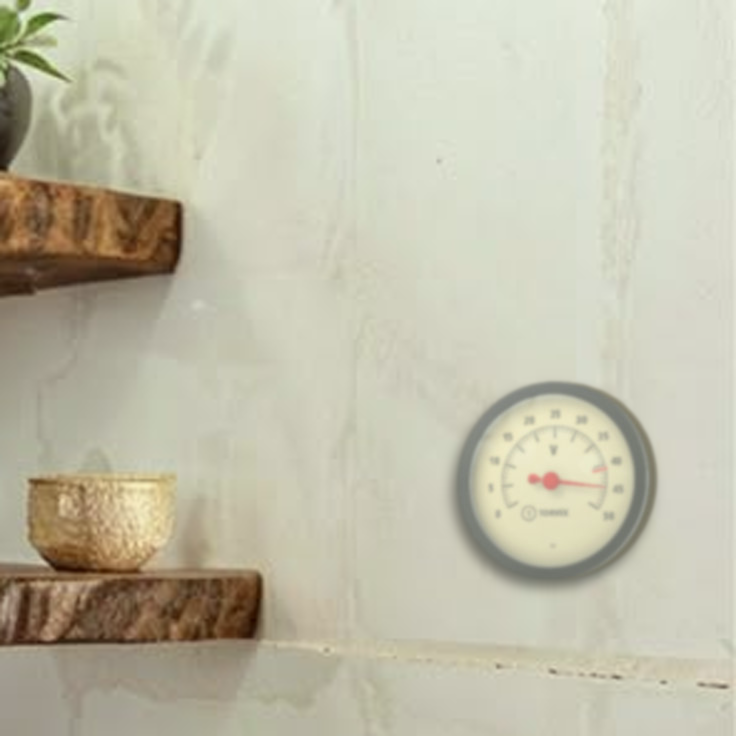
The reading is 45V
